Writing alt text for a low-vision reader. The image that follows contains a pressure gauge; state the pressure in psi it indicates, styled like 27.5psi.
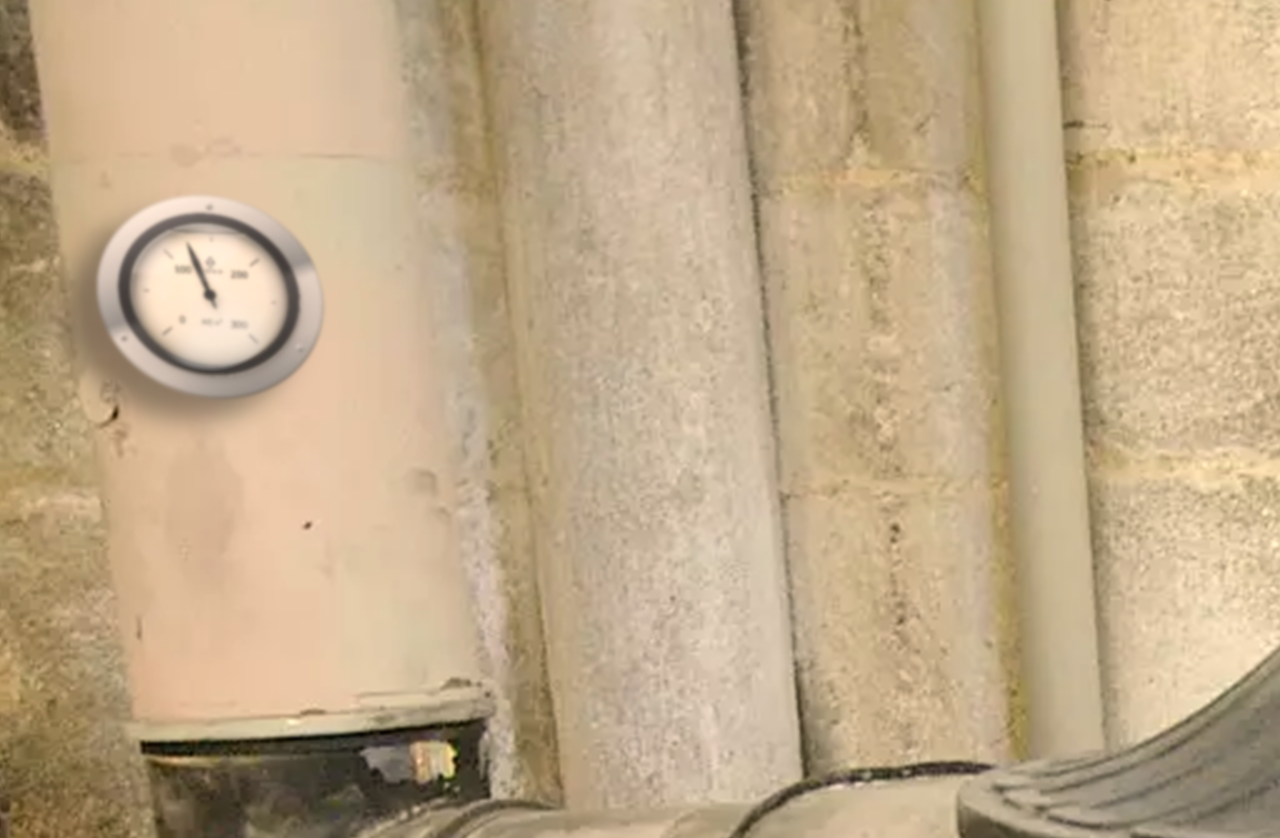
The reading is 125psi
